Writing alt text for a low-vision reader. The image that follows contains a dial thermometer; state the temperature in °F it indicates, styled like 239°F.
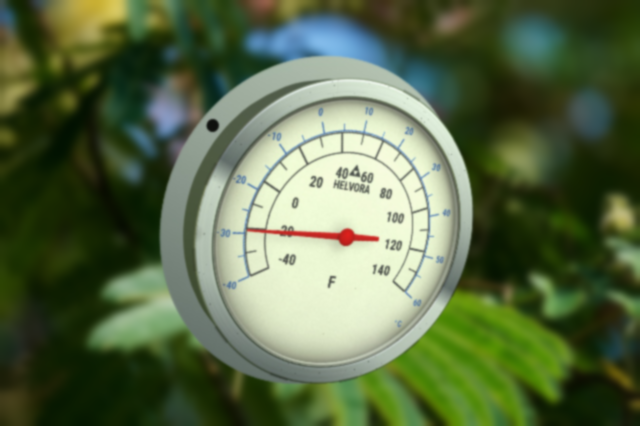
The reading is -20°F
